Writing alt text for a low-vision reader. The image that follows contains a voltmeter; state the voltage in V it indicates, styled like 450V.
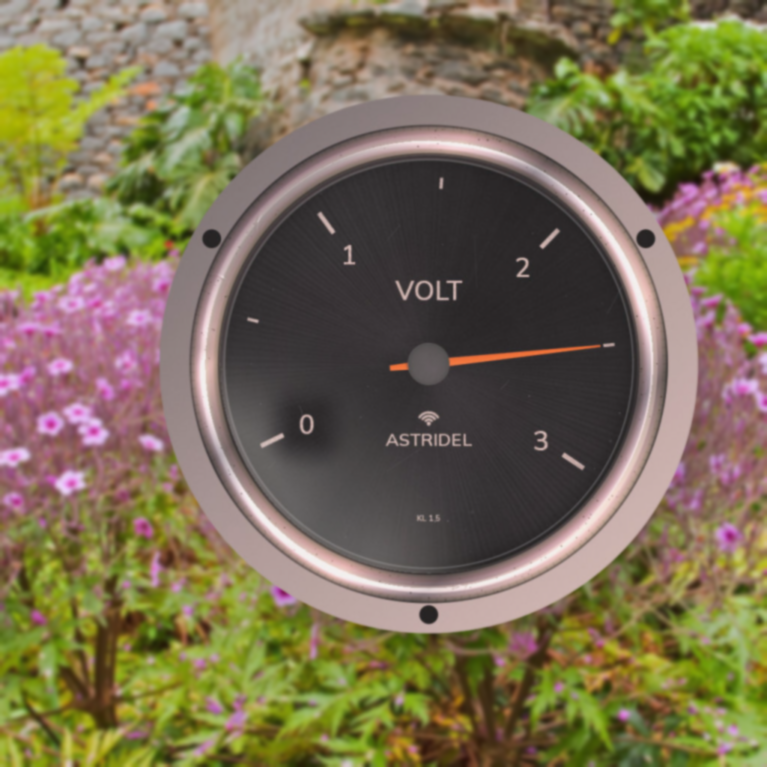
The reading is 2.5V
